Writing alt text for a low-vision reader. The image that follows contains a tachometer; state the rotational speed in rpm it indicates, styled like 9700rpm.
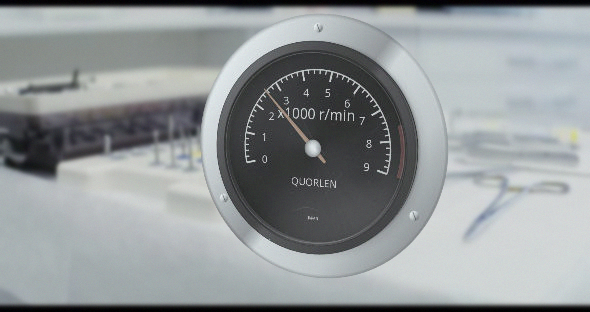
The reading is 2600rpm
